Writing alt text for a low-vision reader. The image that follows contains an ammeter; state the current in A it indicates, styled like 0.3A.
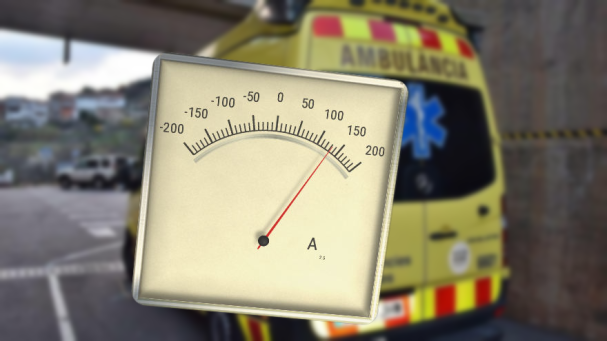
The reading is 130A
